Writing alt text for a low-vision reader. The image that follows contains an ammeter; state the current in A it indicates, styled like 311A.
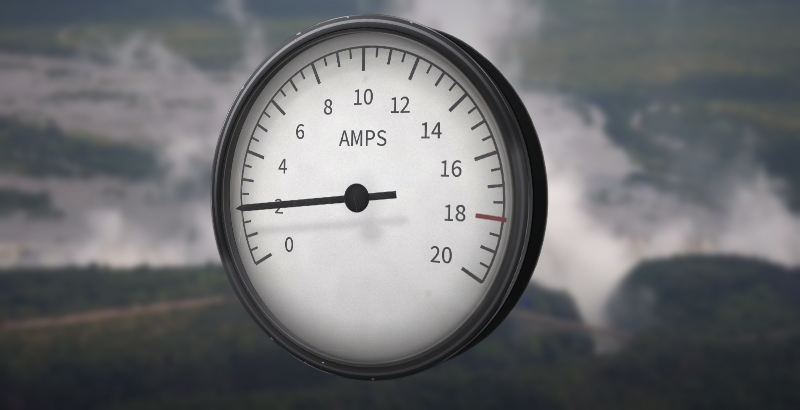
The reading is 2A
